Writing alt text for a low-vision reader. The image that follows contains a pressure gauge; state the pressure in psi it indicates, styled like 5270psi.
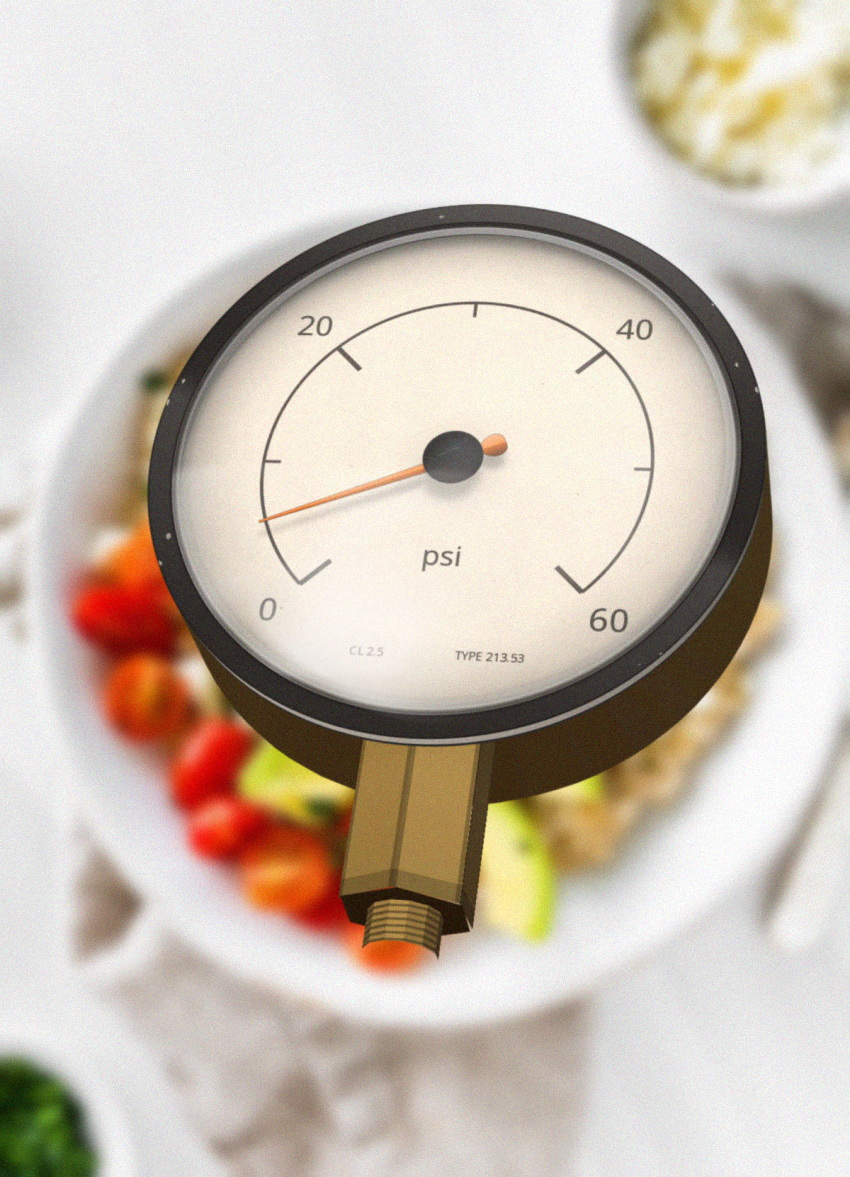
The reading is 5psi
